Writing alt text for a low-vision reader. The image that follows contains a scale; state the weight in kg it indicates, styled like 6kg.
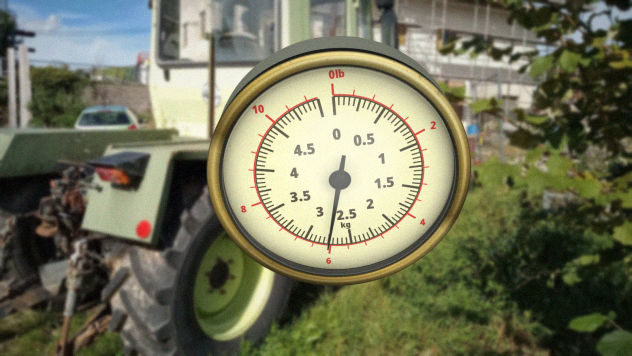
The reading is 2.75kg
